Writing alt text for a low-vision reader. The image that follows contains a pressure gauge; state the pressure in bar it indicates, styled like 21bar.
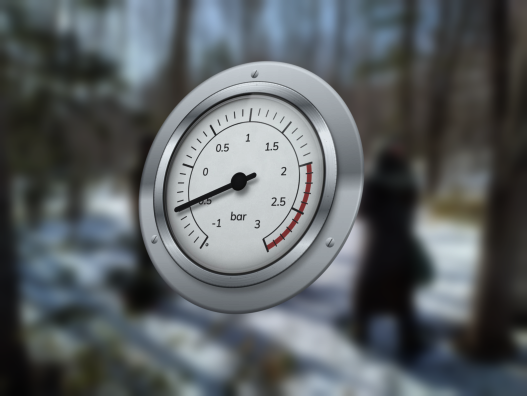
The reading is -0.5bar
